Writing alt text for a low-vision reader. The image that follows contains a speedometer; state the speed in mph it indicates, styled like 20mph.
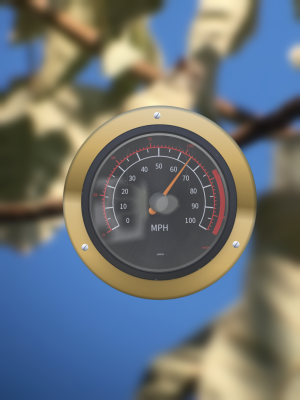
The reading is 65mph
